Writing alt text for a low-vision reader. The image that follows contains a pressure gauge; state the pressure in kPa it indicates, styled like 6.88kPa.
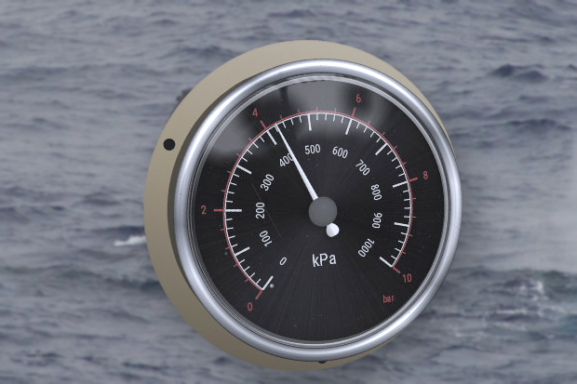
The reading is 420kPa
